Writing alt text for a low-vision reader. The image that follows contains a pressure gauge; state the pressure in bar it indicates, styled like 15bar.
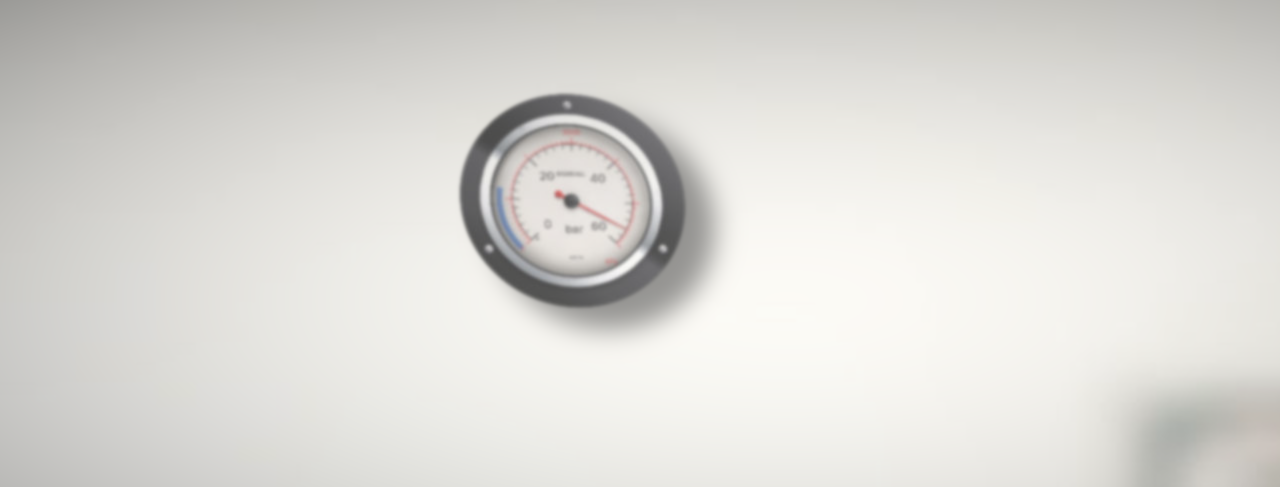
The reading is 56bar
